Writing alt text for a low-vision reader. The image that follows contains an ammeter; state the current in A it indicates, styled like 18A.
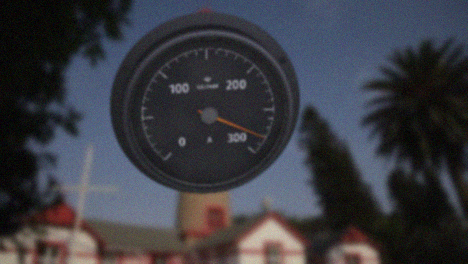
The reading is 280A
